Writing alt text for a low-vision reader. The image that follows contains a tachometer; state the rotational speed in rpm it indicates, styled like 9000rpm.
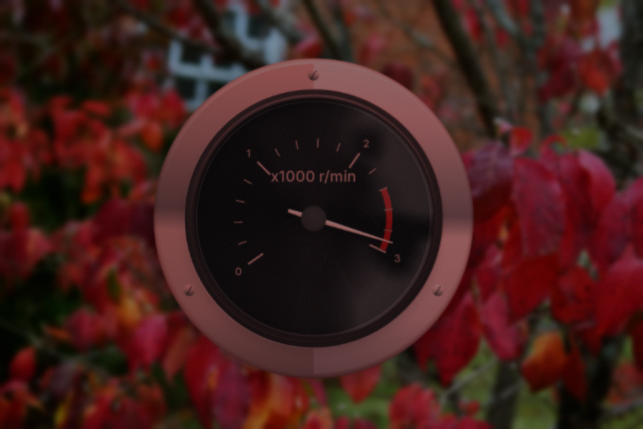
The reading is 2900rpm
